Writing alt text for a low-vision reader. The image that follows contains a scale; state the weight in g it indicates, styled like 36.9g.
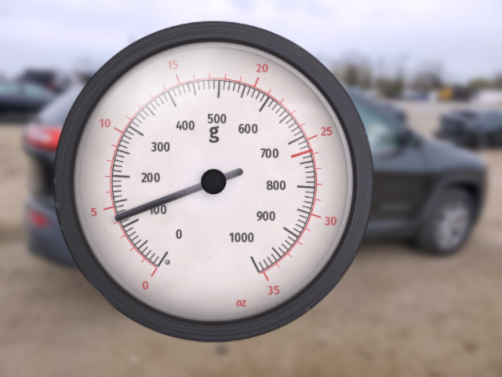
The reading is 120g
